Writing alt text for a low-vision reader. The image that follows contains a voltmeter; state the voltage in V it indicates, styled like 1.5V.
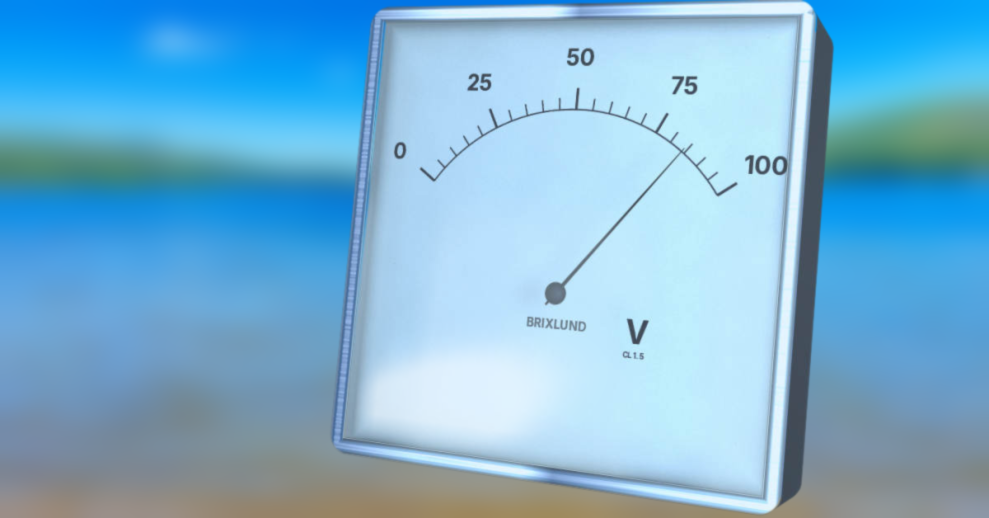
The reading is 85V
